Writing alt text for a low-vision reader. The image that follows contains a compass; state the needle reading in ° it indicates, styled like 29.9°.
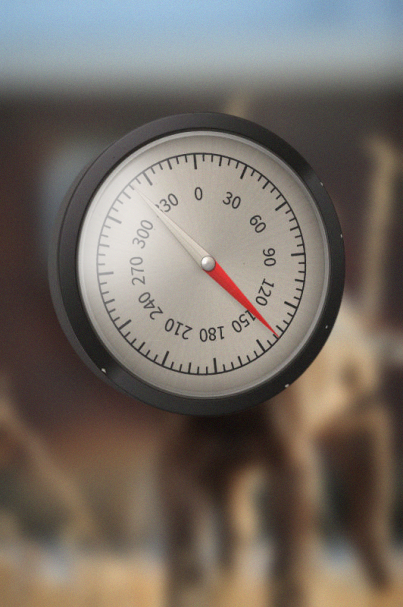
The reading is 140°
